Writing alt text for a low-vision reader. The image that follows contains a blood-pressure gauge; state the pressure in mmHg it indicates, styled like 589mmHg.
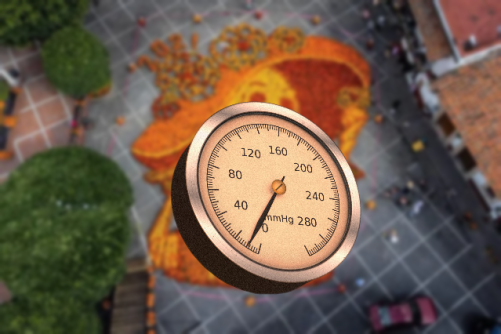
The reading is 10mmHg
